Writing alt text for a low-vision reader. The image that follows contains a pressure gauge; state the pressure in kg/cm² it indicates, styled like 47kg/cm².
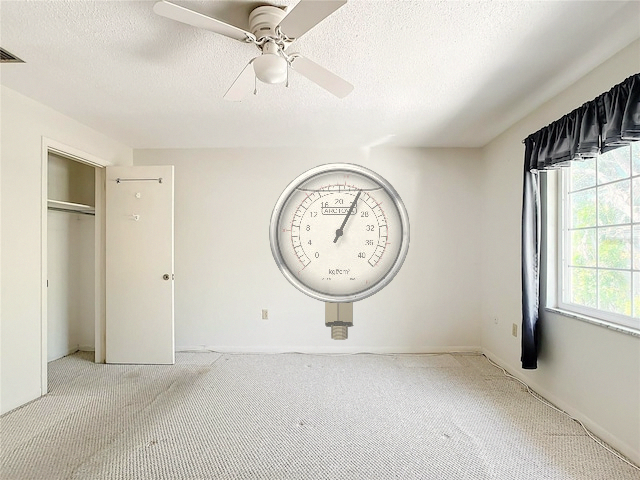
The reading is 24kg/cm²
